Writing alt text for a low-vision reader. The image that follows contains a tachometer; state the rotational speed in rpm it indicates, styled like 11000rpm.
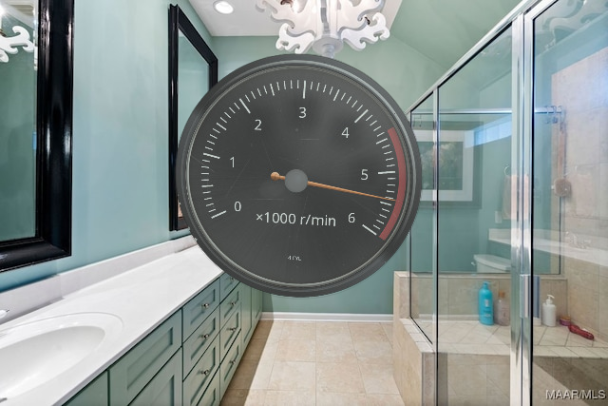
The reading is 5400rpm
